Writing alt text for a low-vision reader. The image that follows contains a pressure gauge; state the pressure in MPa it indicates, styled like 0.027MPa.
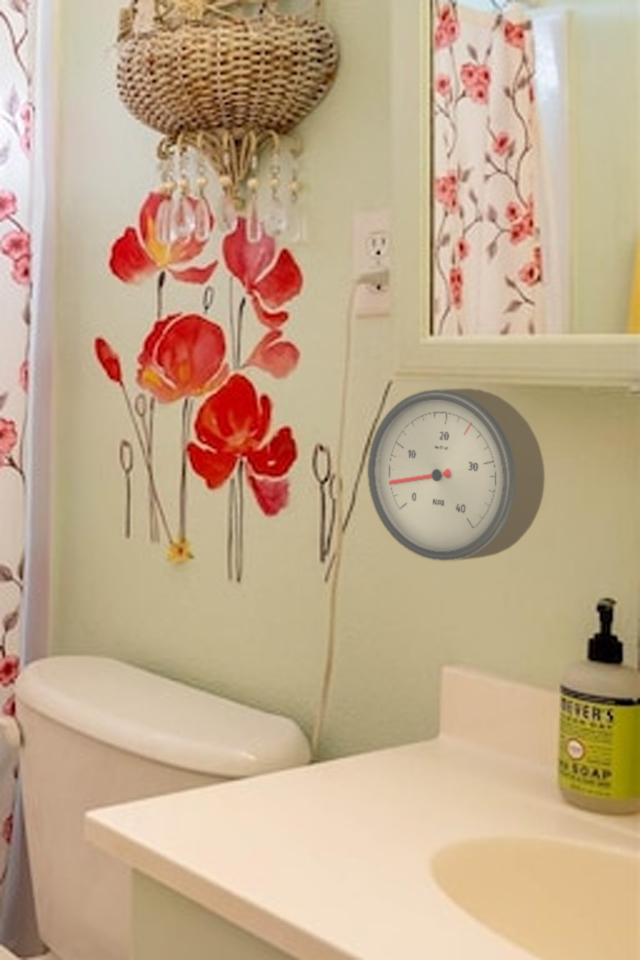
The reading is 4MPa
